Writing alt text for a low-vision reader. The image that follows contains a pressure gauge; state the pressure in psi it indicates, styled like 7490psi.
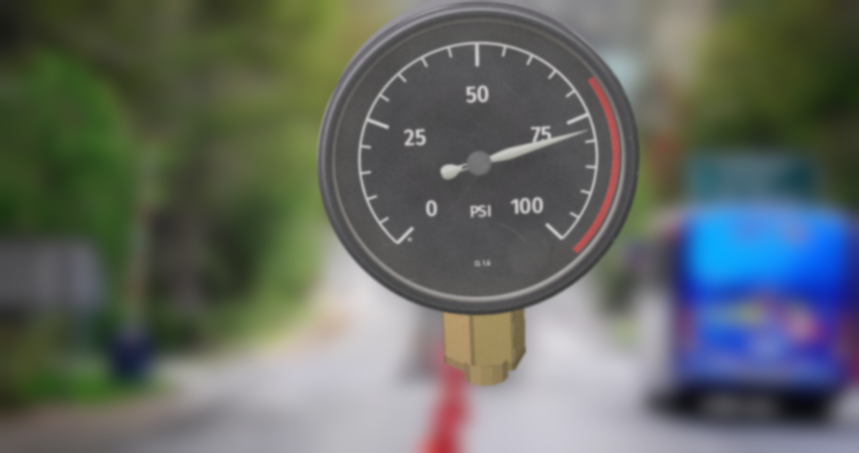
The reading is 77.5psi
